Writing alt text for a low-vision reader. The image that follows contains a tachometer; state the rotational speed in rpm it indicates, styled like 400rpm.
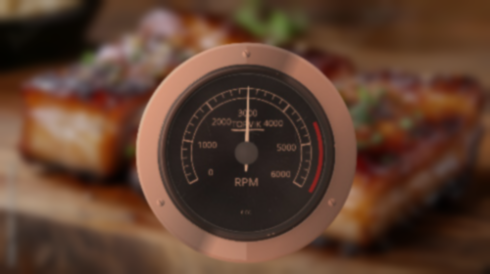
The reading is 3000rpm
